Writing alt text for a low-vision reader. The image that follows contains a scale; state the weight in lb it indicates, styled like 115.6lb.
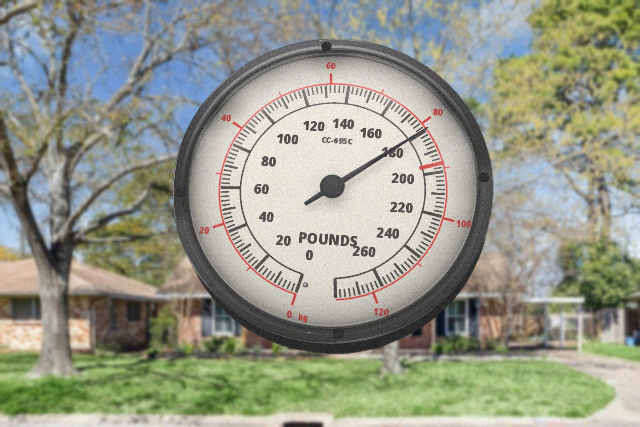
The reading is 180lb
